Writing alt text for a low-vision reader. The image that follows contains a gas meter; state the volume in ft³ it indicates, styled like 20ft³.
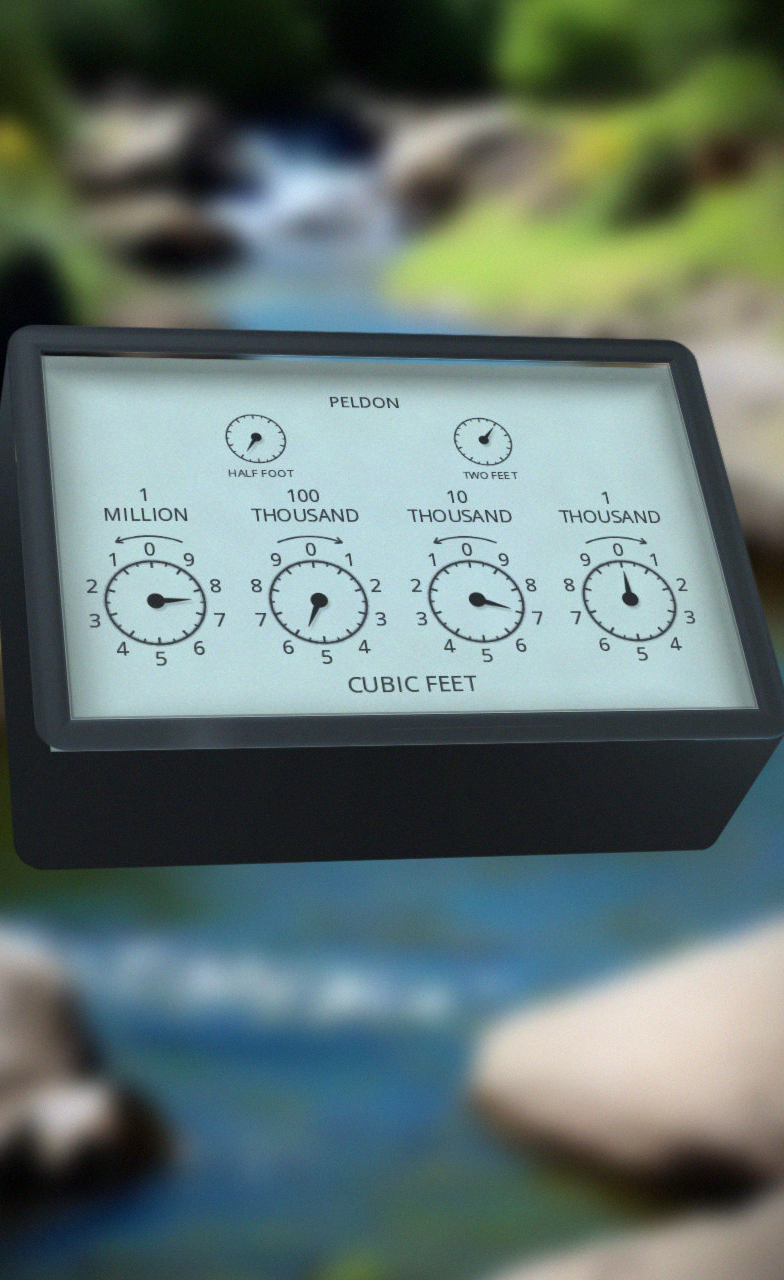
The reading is 757000ft³
